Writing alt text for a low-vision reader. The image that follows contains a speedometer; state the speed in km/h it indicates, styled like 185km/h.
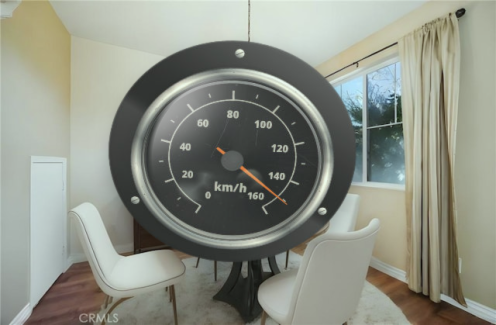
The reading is 150km/h
